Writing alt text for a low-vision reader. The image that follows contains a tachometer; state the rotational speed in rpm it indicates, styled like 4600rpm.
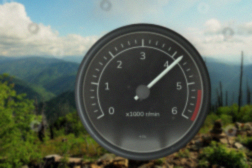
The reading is 4200rpm
